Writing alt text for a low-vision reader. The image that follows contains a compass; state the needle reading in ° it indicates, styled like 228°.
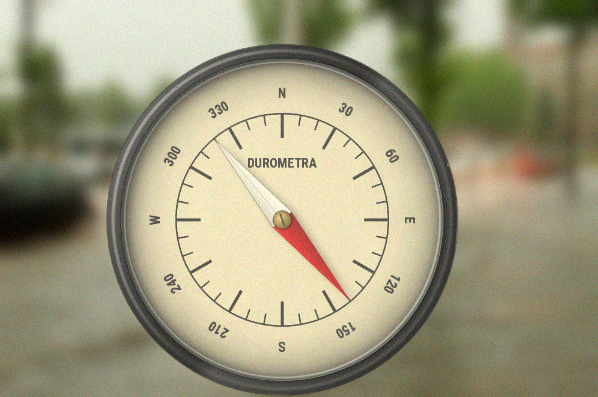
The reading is 140°
